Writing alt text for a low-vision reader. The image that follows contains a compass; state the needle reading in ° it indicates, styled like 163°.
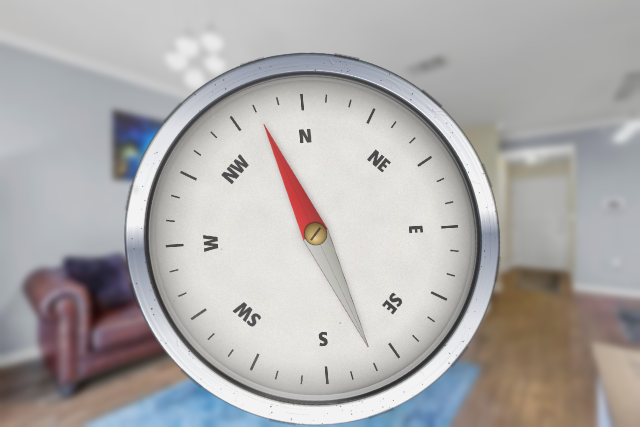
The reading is 340°
